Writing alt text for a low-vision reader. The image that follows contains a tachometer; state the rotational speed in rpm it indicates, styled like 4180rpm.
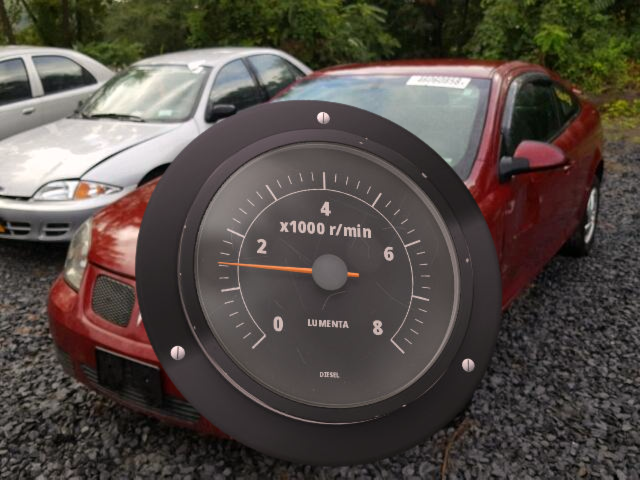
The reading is 1400rpm
